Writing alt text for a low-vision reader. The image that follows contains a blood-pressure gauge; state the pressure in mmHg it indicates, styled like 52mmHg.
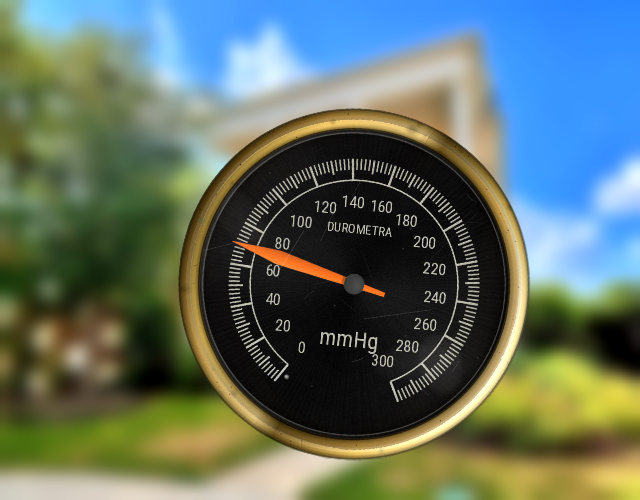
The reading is 70mmHg
